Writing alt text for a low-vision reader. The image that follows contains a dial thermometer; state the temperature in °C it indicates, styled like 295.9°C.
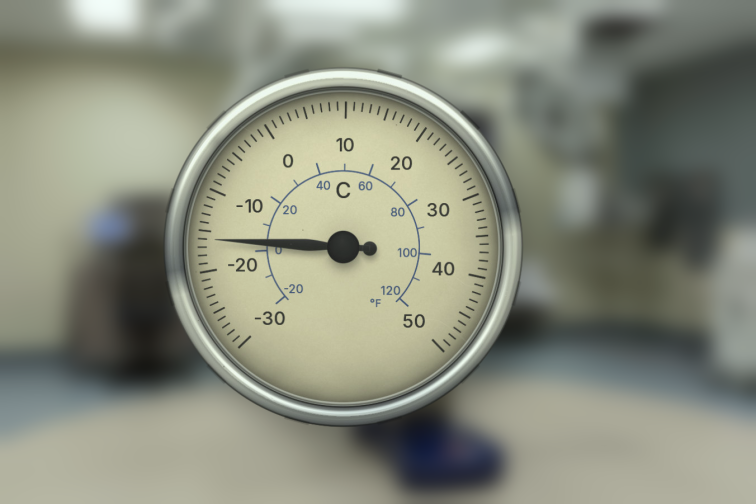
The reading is -16°C
